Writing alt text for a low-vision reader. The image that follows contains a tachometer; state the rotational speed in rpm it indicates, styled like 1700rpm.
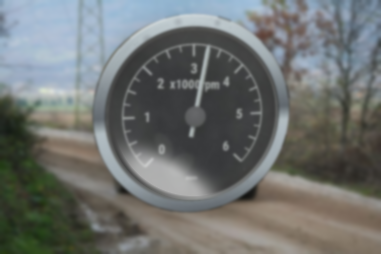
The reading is 3250rpm
